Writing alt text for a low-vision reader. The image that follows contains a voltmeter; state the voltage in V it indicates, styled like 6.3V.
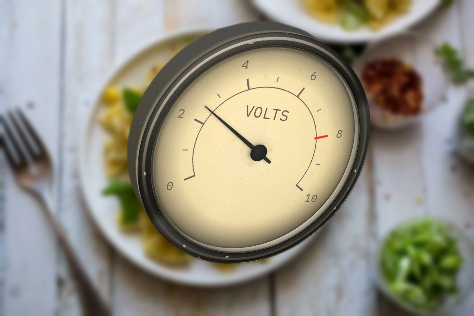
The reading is 2.5V
